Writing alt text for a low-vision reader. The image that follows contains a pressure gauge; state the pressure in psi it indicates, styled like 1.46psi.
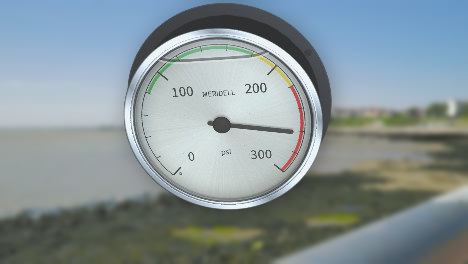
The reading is 260psi
